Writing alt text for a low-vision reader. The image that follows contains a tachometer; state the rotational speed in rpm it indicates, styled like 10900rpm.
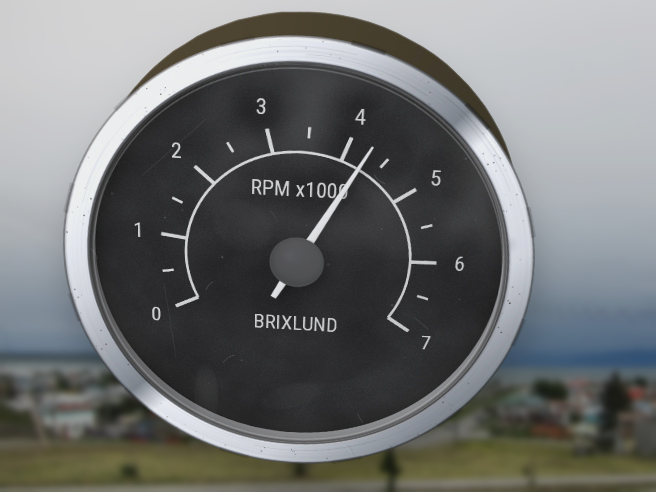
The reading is 4250rpm
